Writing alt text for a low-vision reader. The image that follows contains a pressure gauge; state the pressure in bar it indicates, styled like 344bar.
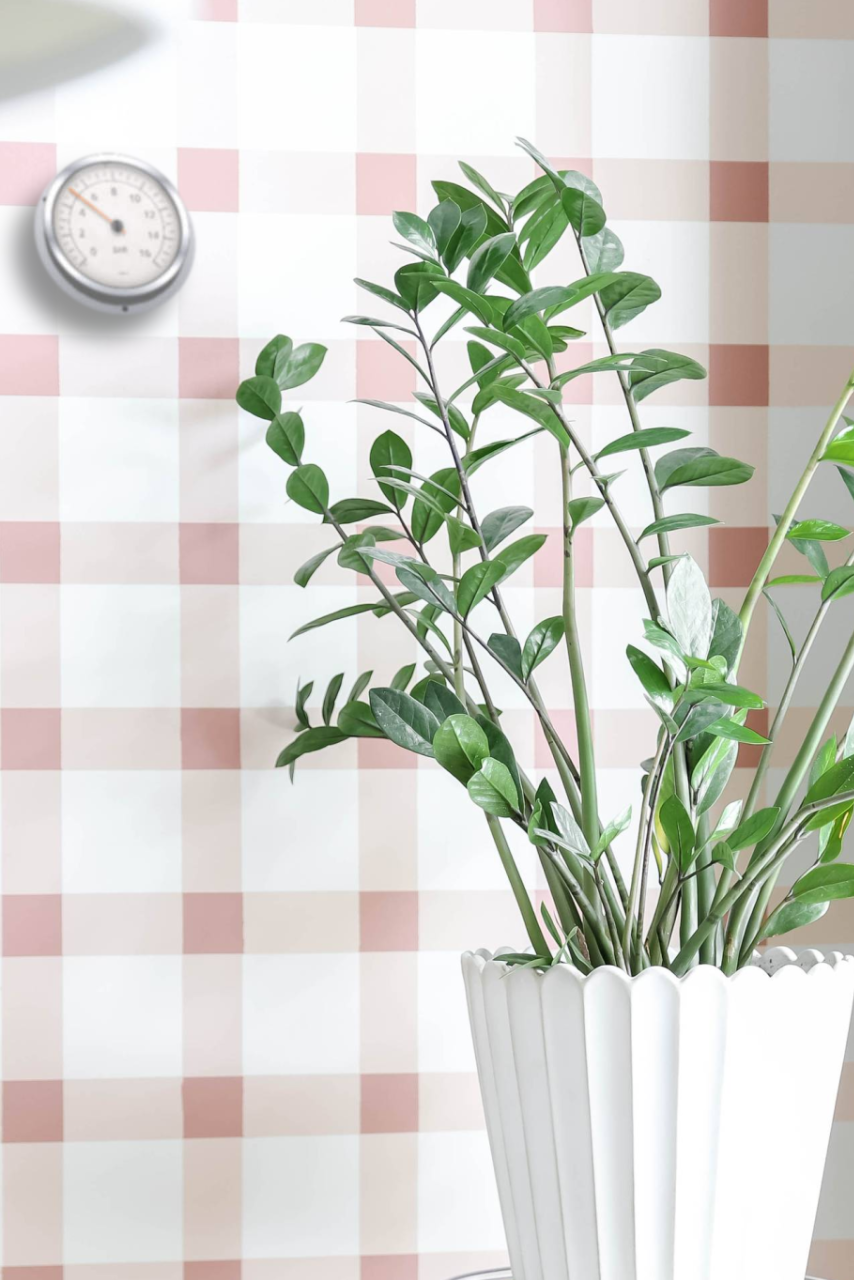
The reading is 5bar
